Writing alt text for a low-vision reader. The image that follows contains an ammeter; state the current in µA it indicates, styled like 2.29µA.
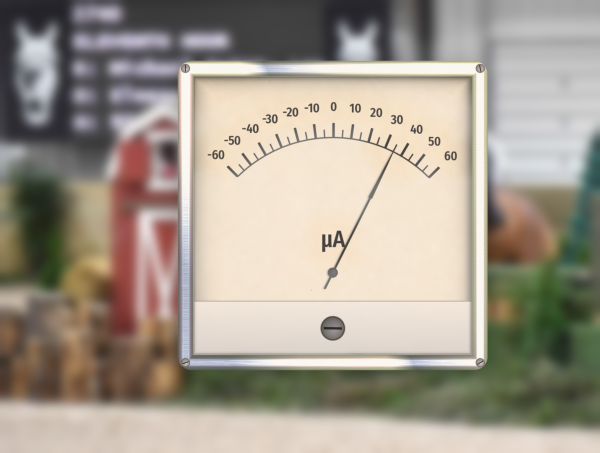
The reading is 35µA
